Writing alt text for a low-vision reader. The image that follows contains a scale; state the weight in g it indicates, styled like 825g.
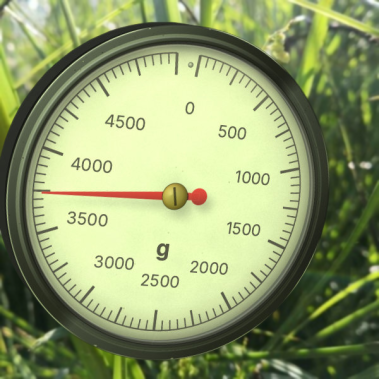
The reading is 3750g
